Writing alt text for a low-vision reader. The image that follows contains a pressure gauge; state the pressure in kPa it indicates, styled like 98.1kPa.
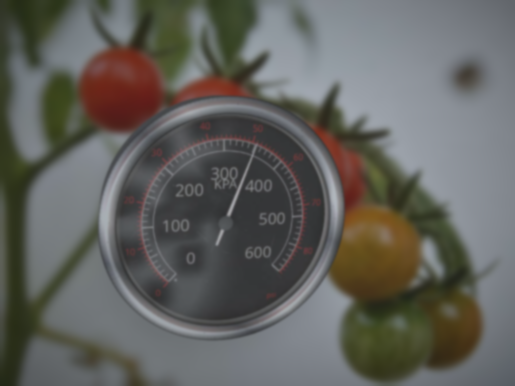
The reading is 350kPa
